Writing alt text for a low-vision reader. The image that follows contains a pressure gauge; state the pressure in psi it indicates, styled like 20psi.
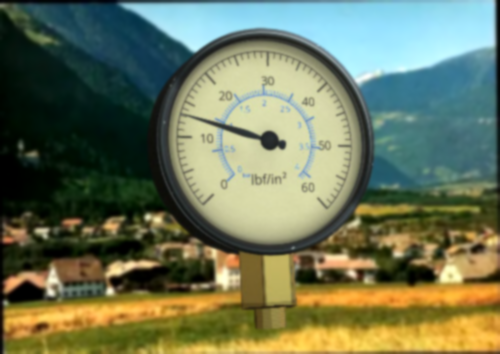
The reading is 13psi
